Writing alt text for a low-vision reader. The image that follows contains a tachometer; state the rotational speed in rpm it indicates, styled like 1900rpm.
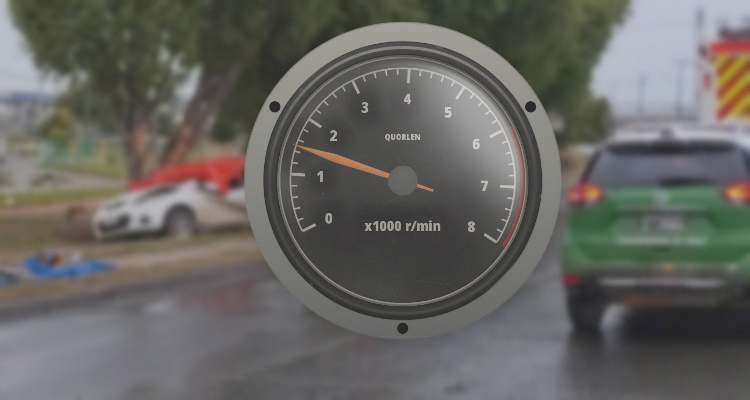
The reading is 1500rpm
